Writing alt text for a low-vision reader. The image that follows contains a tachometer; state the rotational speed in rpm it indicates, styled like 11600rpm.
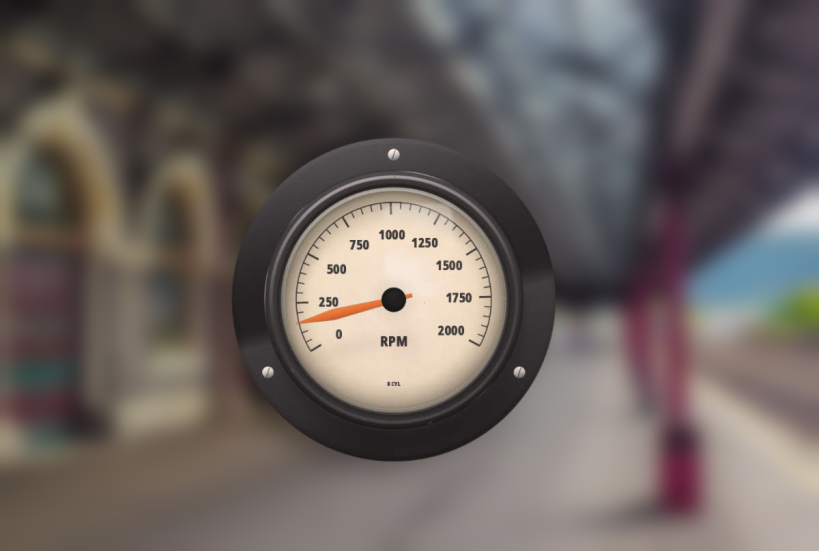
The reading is 150rpm
